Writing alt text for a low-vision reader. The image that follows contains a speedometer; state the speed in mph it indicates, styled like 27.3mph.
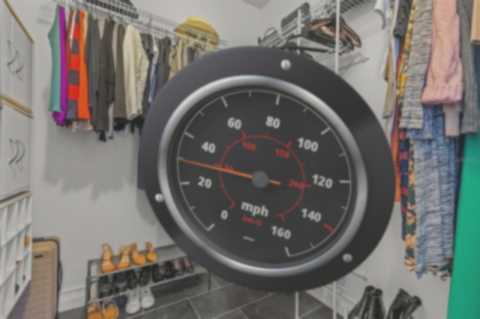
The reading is 30mph
